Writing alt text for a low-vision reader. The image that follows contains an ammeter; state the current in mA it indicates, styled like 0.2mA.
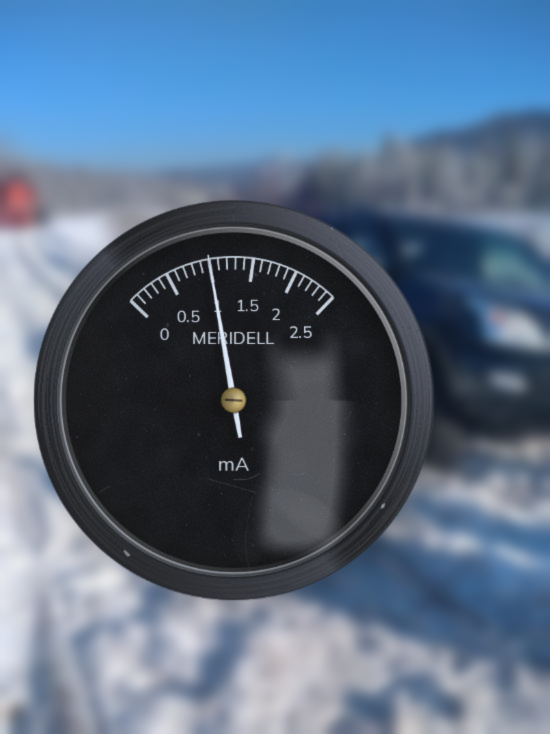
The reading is 1mA
